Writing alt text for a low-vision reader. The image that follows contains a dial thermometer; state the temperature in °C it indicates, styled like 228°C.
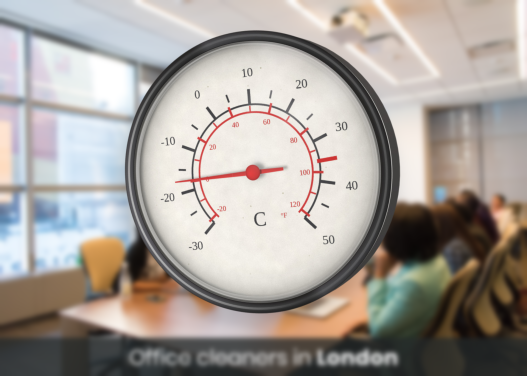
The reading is -17.5°C
